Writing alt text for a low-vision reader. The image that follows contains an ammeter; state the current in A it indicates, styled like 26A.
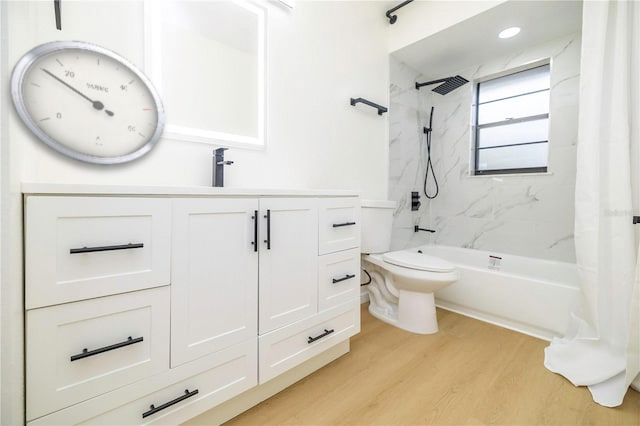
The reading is 15A
